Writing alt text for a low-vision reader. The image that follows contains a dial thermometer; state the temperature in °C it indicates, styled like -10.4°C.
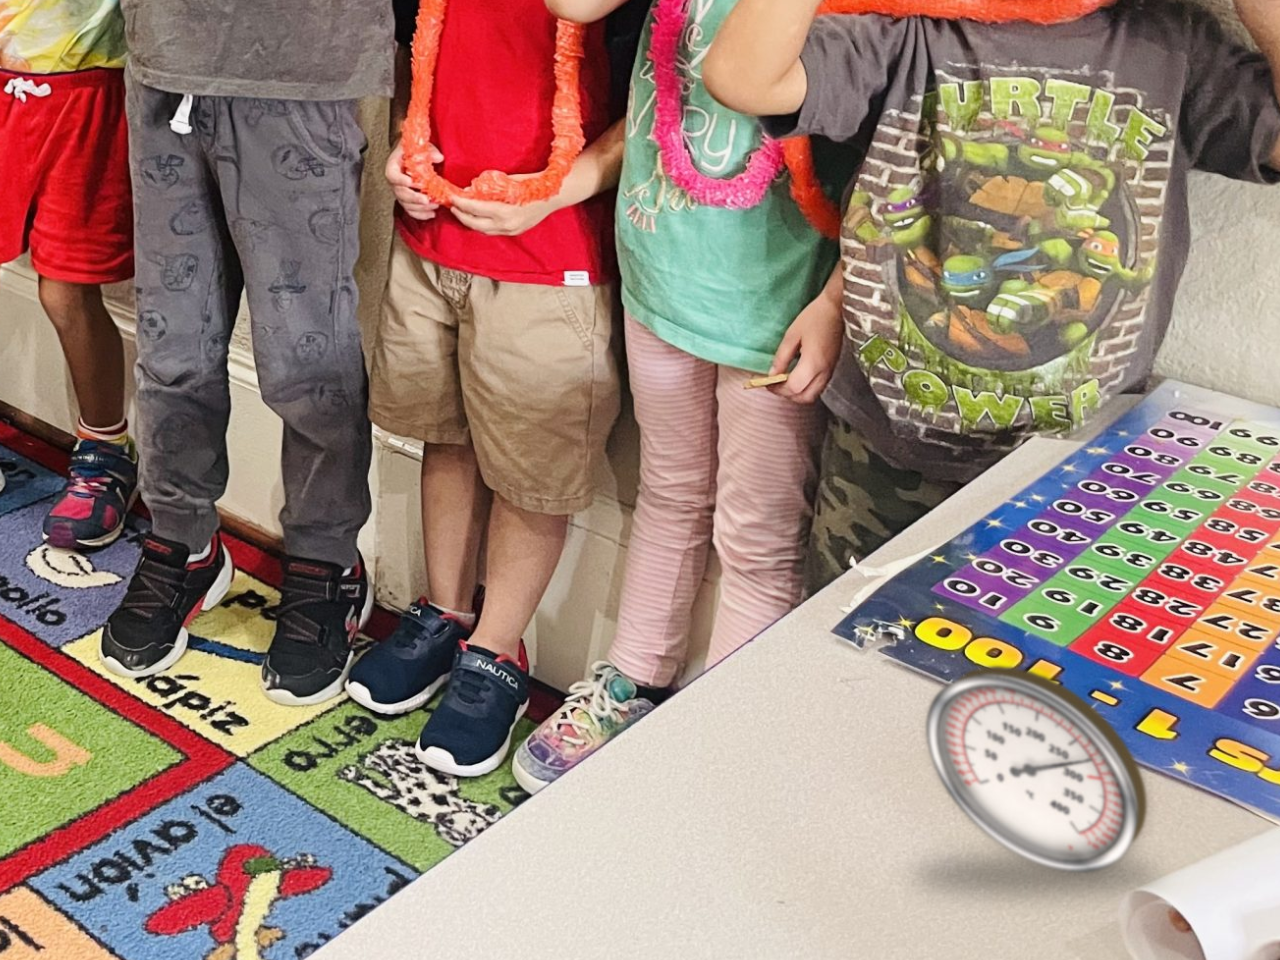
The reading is 275°C
